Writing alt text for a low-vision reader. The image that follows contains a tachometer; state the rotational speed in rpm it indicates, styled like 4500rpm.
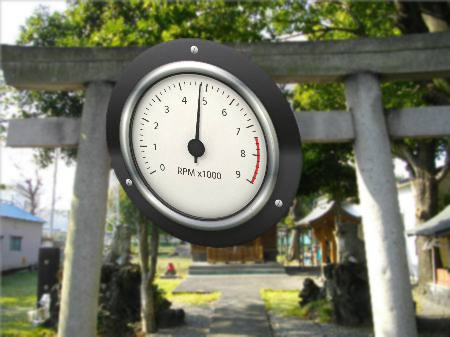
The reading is 4800rpm
